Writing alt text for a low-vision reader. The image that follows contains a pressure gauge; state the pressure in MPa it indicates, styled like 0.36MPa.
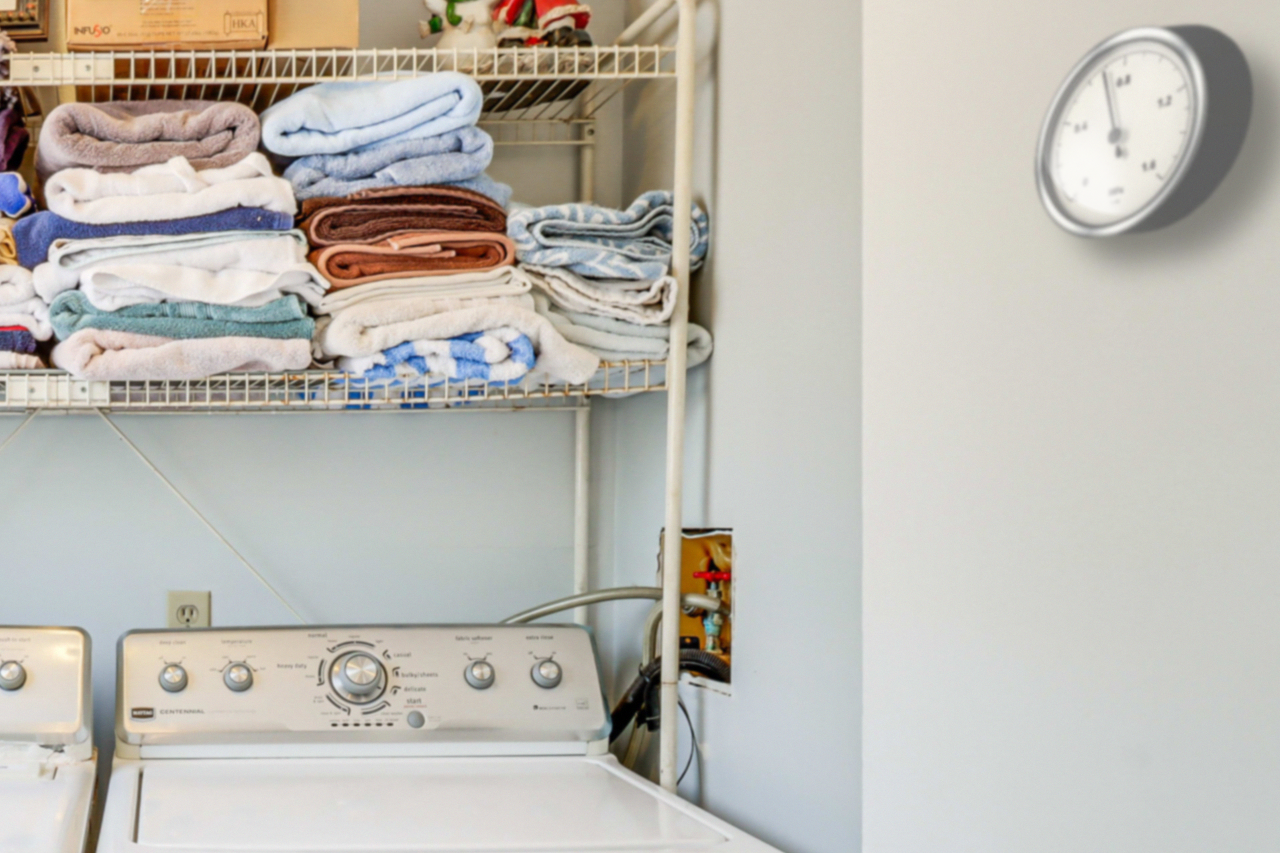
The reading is 0.7MPa
